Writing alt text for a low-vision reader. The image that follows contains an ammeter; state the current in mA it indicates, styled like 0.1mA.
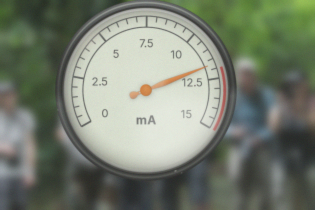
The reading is 11.75mA
